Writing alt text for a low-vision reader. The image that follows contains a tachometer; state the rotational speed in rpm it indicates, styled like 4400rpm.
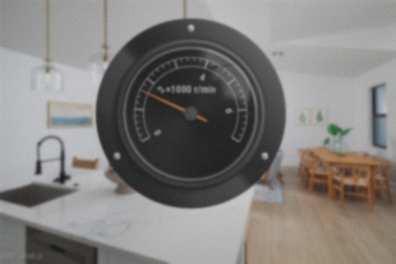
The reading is 1600rpm
